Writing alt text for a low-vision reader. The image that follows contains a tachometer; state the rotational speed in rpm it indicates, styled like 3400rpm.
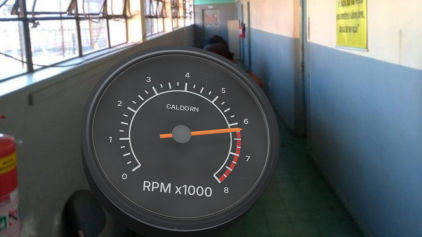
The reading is 6250rpm
